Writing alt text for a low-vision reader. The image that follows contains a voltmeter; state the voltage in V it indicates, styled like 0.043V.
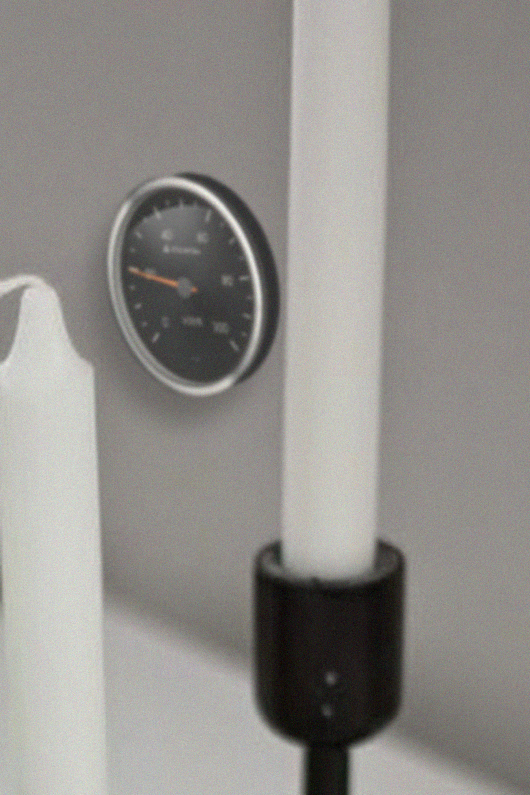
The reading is 20V
